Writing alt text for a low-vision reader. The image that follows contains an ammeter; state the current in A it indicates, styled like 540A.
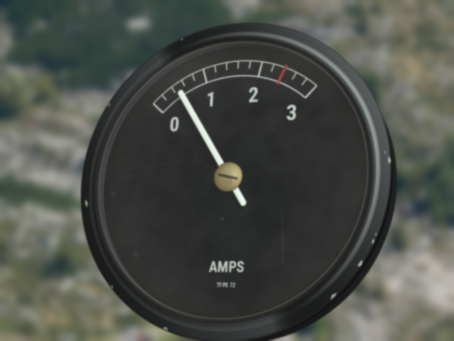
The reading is 0.5A
